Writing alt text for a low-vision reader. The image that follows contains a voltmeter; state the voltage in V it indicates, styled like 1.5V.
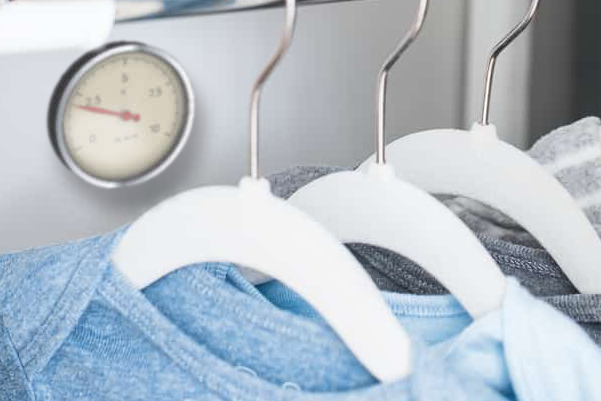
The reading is 2V
